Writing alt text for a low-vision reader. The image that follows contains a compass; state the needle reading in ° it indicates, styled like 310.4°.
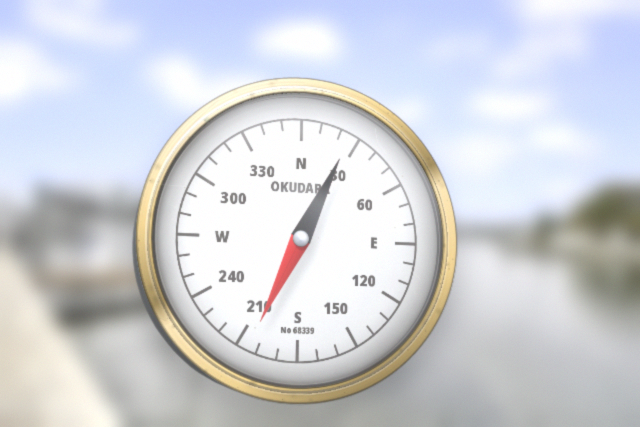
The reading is 205°
